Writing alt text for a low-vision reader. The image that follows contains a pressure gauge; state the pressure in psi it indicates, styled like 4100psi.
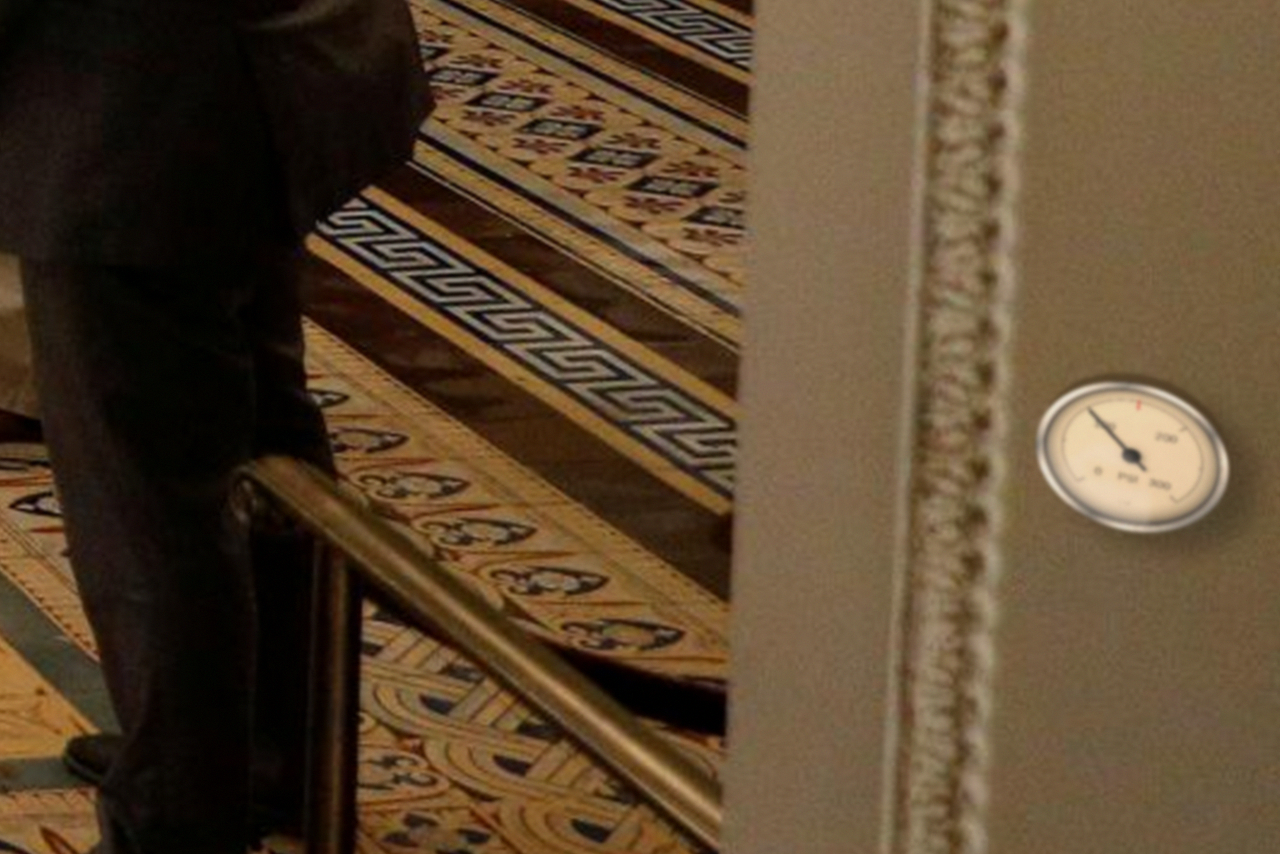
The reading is 100psi
